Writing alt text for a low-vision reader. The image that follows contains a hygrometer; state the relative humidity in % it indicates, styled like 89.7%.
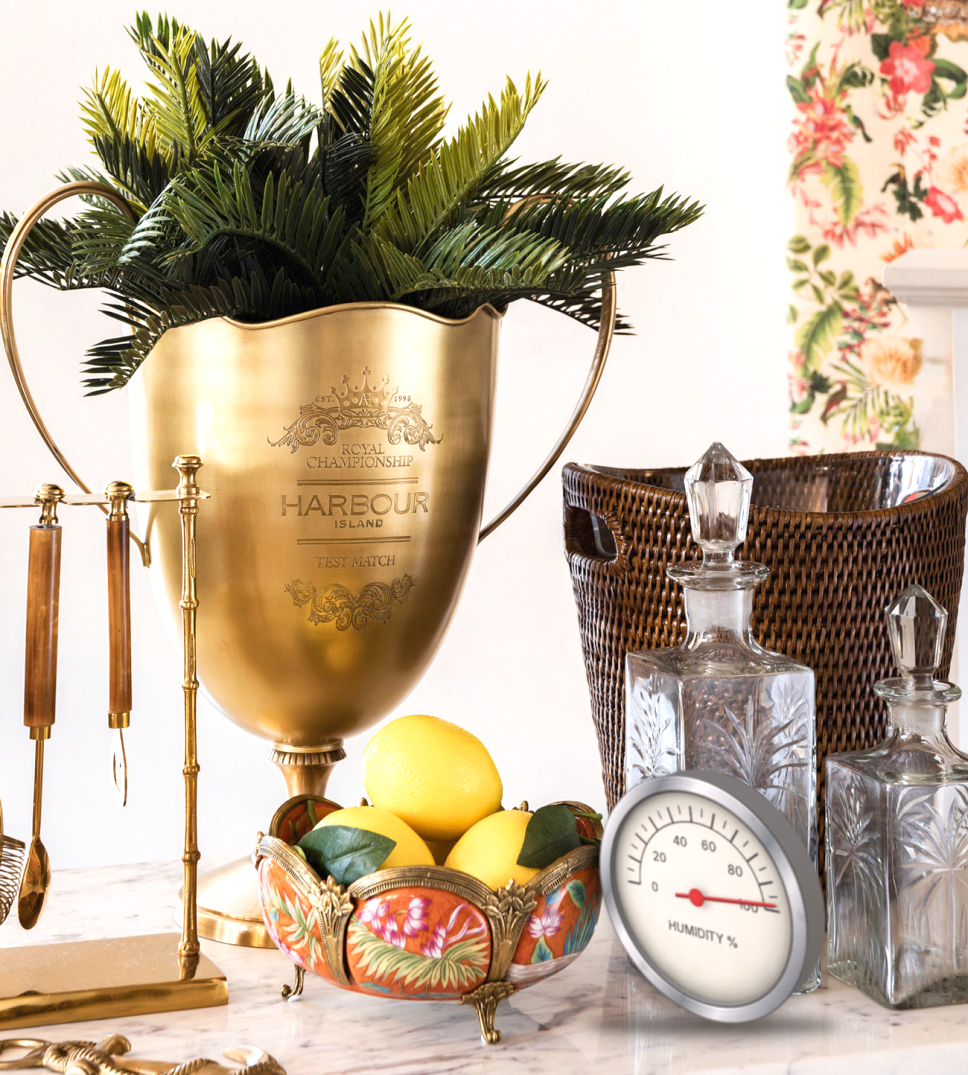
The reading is 97.5%
